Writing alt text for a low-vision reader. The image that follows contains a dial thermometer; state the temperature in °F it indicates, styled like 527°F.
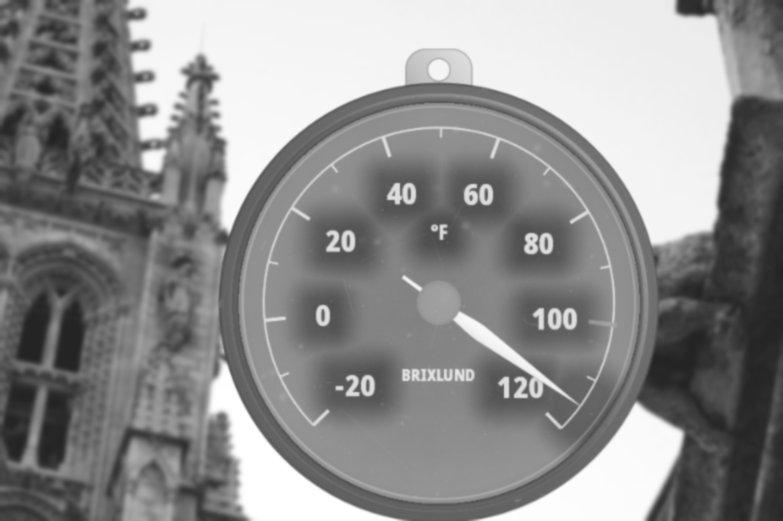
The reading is 115°F
